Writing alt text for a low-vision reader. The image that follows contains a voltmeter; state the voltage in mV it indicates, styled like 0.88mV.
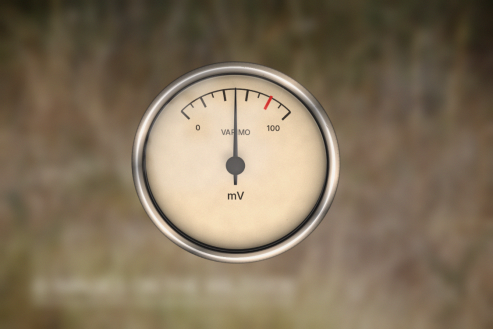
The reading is 50mV
